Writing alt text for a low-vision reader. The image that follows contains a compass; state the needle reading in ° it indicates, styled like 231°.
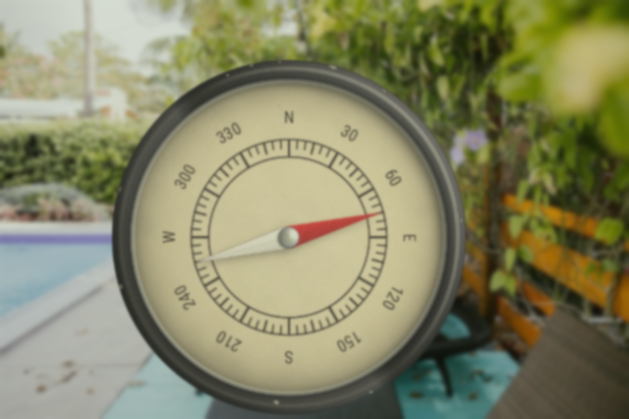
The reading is 75°
